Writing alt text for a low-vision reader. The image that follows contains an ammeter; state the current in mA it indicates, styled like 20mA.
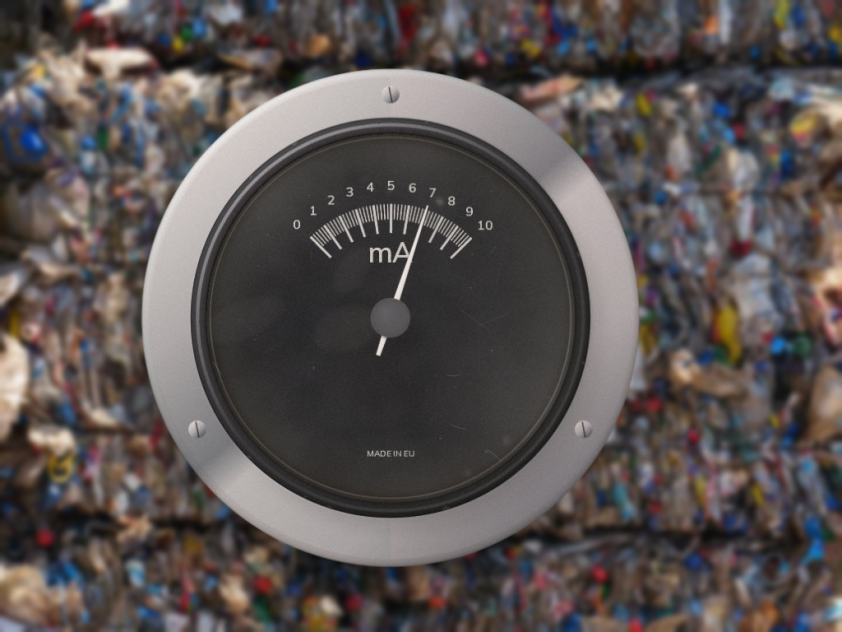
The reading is 7mA
